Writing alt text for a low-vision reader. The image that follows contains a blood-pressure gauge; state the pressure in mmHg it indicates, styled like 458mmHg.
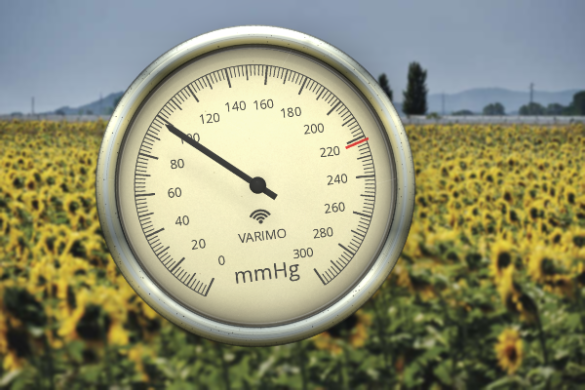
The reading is 98mmHg
